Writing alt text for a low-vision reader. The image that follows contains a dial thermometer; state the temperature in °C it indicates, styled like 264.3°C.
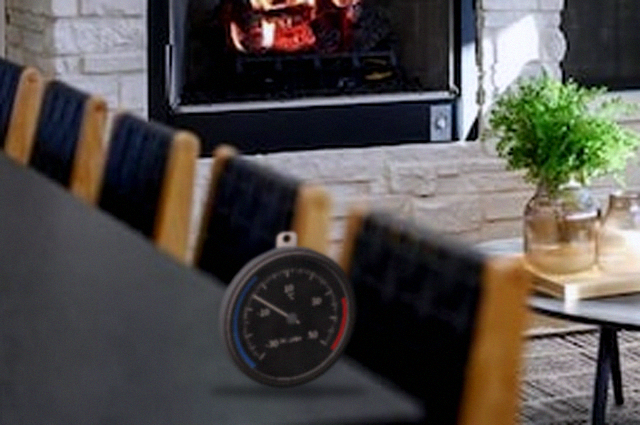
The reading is -5°C
